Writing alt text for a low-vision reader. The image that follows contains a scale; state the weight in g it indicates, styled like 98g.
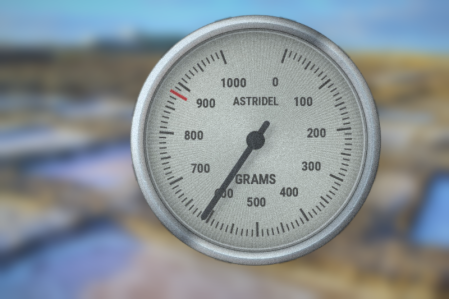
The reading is 610g
